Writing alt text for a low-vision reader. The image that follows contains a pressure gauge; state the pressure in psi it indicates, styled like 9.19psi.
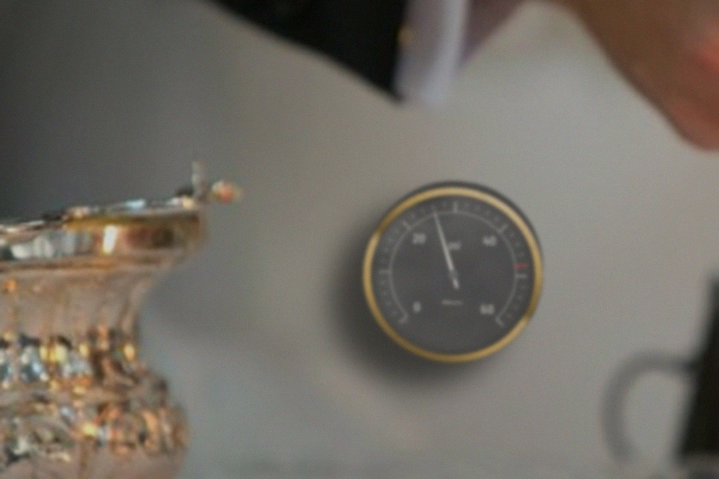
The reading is 26psi
